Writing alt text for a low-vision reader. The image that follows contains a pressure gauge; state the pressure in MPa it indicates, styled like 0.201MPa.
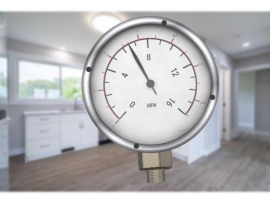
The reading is 6.5MPa
